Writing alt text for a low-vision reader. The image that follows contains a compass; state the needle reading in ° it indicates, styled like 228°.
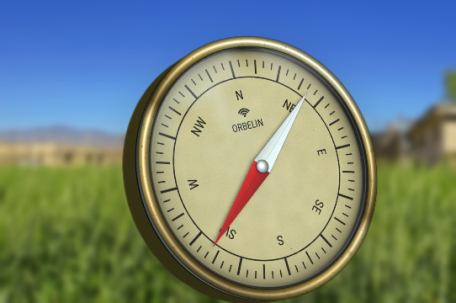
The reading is 230°
